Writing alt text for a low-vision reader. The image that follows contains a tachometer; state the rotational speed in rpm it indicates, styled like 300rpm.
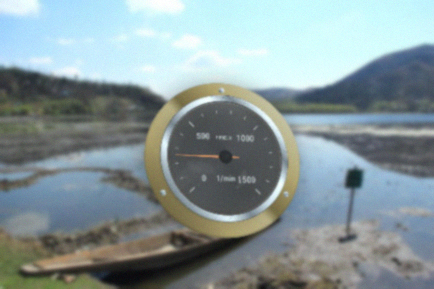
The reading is 250rpm
